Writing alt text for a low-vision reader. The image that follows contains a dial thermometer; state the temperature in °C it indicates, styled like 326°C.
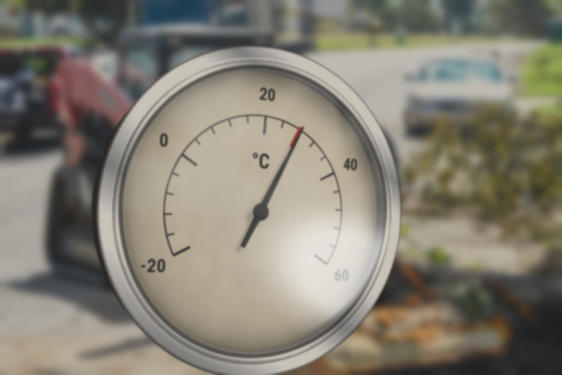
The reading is 28°C
